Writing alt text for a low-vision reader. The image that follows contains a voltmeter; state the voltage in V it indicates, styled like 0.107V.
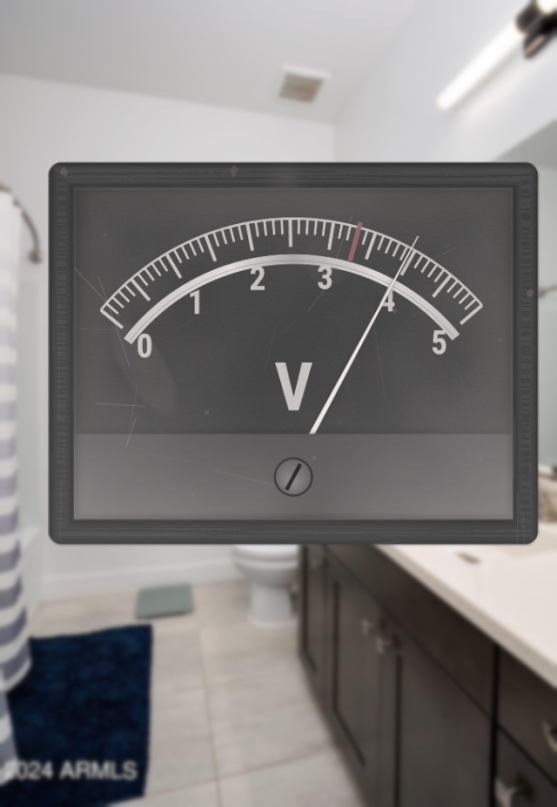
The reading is 3.95V
